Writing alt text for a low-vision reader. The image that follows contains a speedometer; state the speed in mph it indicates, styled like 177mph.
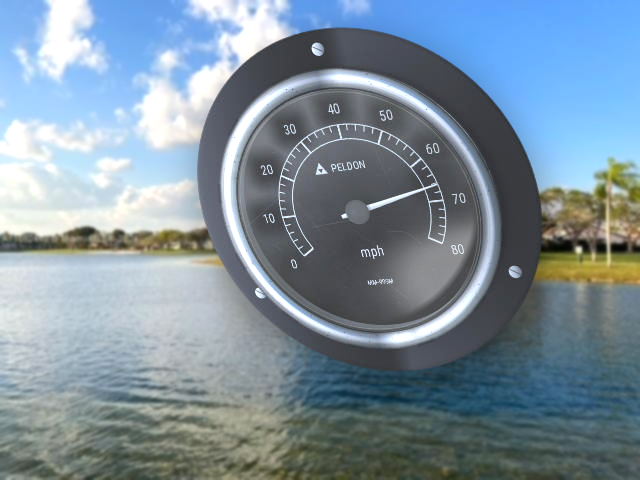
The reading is 66mph
